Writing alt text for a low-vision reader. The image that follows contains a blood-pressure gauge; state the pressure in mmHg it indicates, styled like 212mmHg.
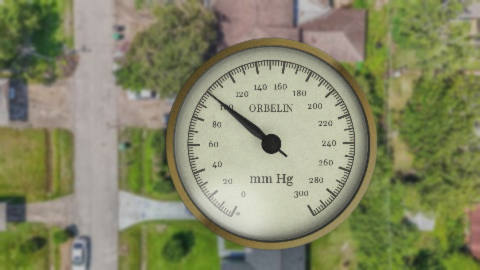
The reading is 100mmHg
